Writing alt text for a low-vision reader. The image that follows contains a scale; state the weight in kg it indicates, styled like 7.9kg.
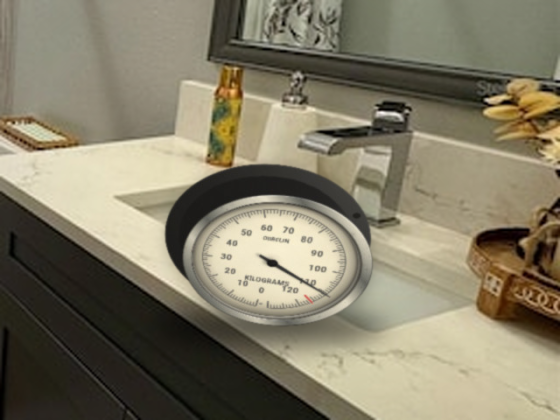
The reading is 110kg
